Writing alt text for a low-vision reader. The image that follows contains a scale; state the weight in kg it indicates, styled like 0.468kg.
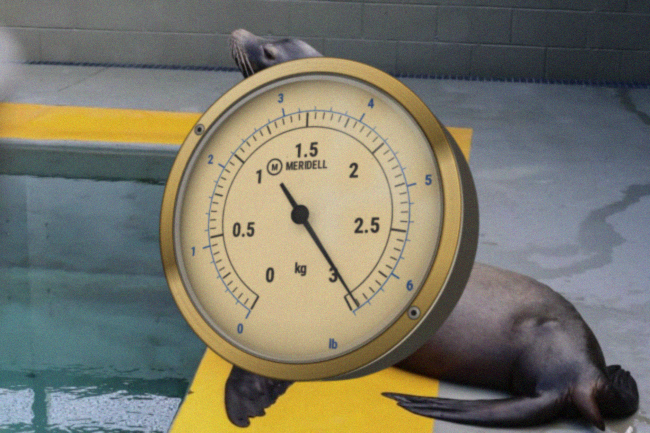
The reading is 2.95kg
